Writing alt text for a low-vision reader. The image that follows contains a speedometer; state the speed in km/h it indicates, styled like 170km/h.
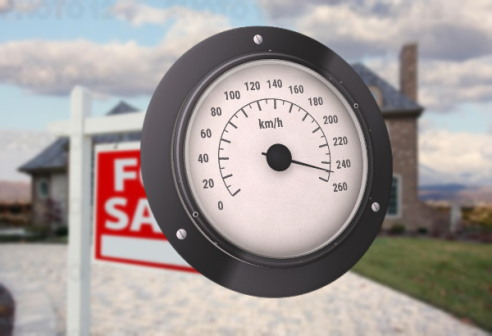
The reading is 250km/h
